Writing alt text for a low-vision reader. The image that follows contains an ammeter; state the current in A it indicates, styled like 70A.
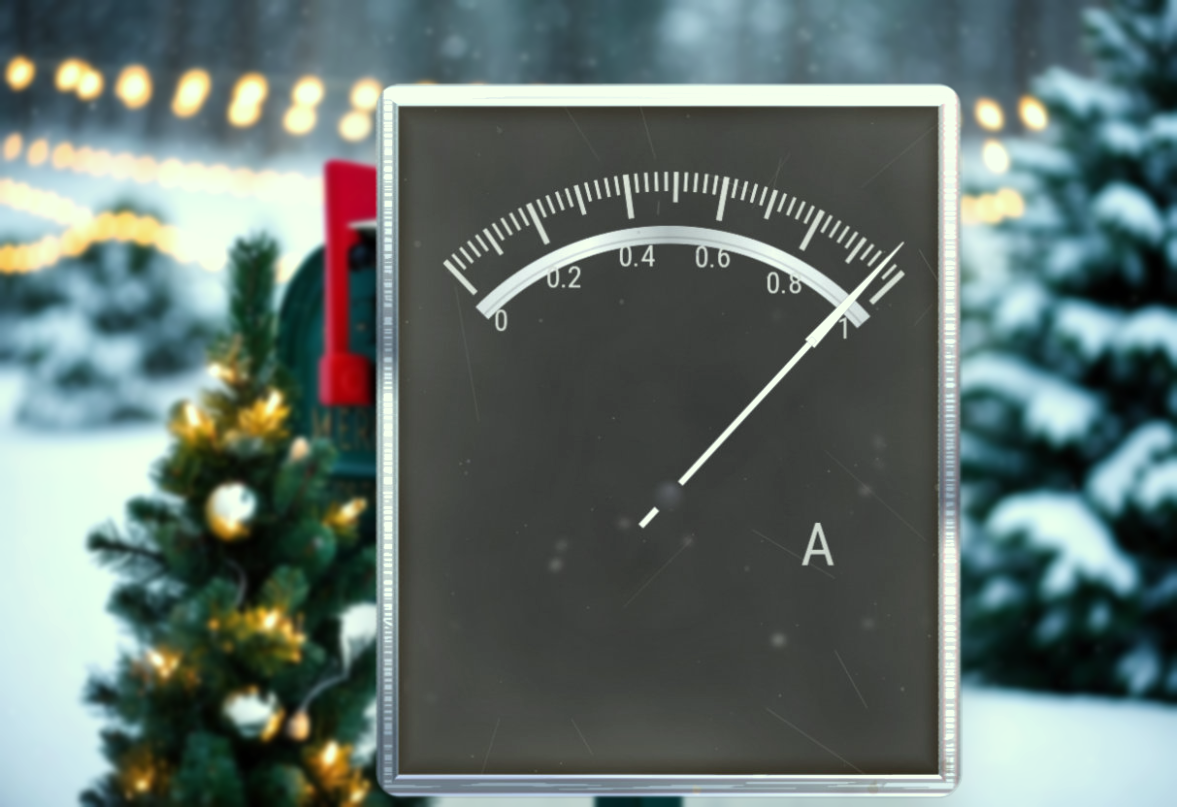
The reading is 0.96A
